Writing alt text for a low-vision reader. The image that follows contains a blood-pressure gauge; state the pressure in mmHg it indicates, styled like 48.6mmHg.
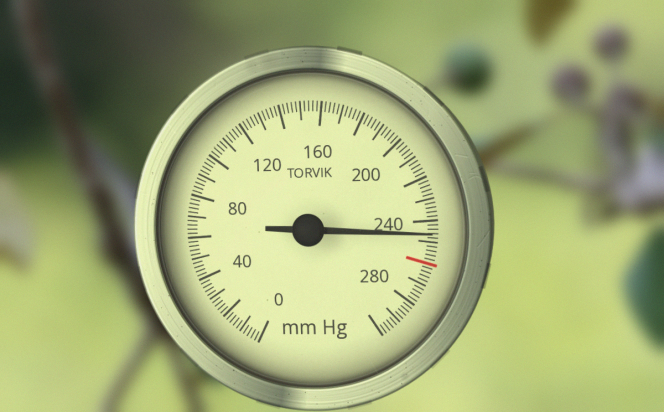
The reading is 246mmHg
